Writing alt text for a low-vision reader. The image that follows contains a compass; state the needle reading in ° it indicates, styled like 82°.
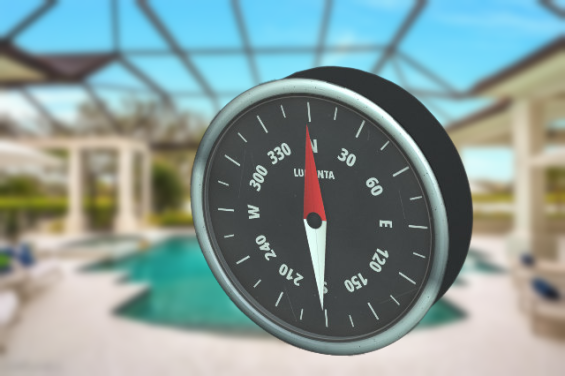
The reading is 0°
